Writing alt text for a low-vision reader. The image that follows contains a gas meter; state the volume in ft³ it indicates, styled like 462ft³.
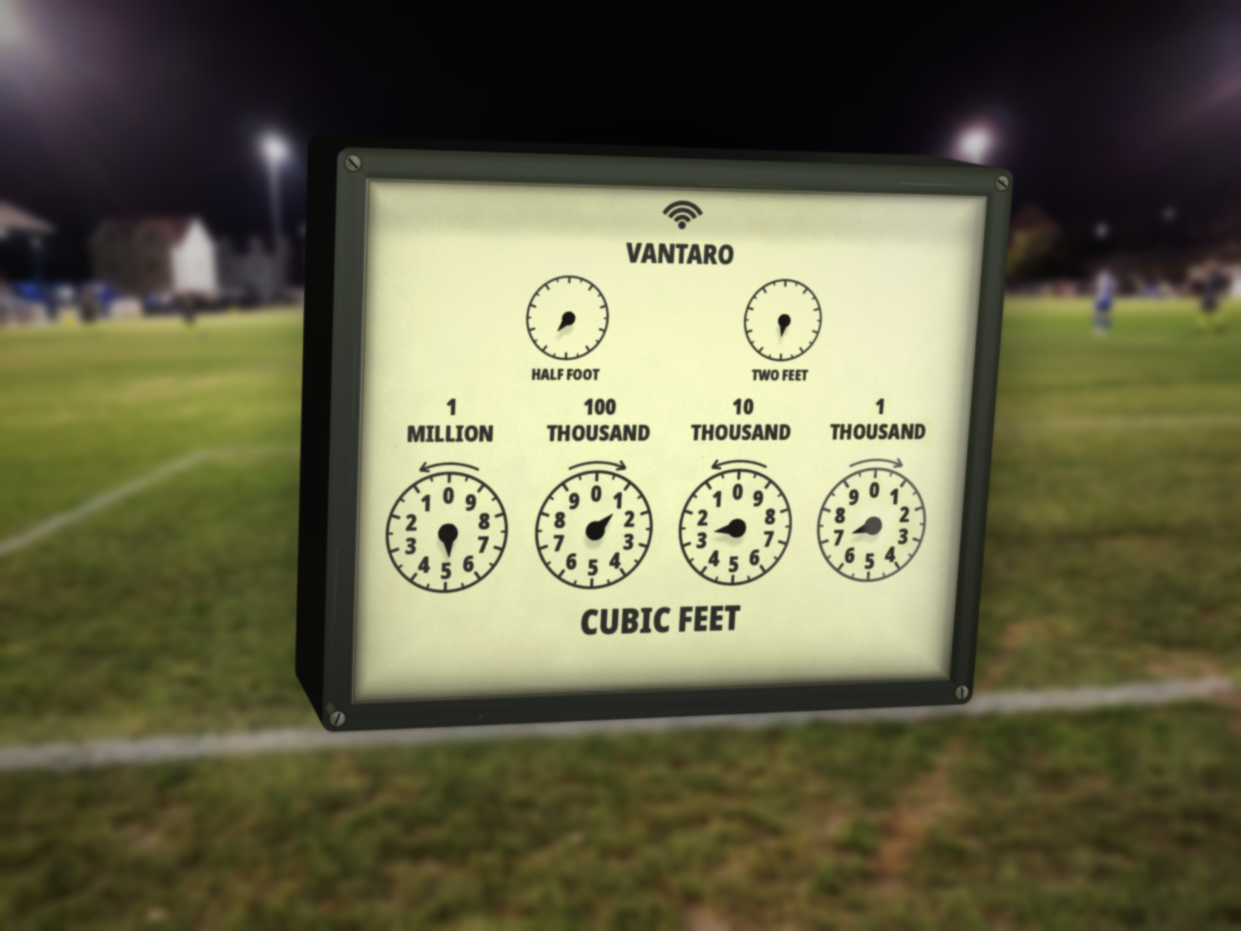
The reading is 512700ft³
